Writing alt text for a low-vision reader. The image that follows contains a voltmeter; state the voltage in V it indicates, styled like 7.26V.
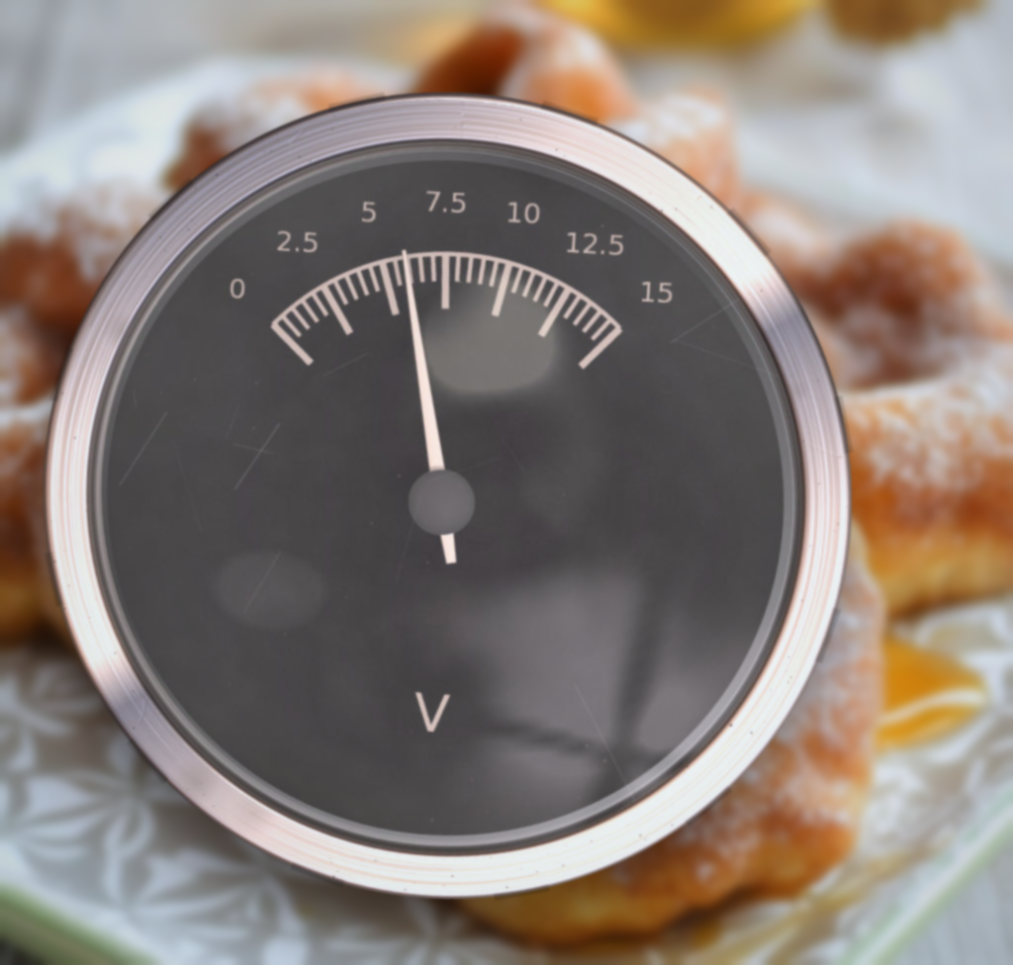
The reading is 6V
